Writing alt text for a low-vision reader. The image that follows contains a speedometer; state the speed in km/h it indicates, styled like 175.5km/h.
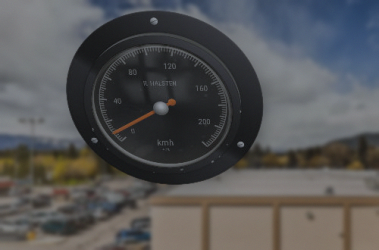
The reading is 10km/h
